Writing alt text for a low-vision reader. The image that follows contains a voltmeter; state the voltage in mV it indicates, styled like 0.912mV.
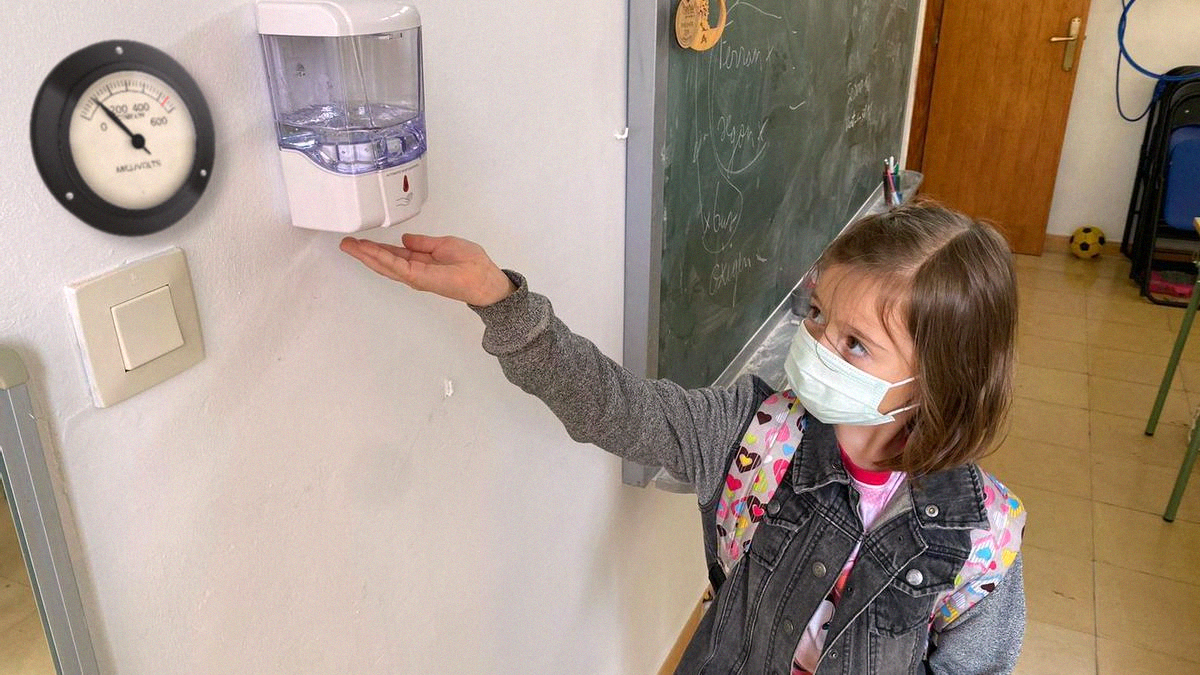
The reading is 100mV
